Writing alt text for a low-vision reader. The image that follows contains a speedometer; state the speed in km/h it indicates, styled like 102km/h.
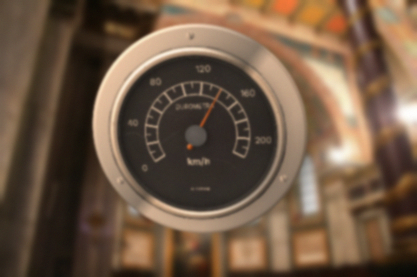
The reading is 140km/h
